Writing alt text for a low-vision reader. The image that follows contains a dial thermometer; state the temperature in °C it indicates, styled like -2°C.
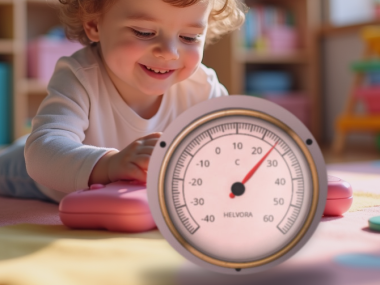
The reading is 25°C
